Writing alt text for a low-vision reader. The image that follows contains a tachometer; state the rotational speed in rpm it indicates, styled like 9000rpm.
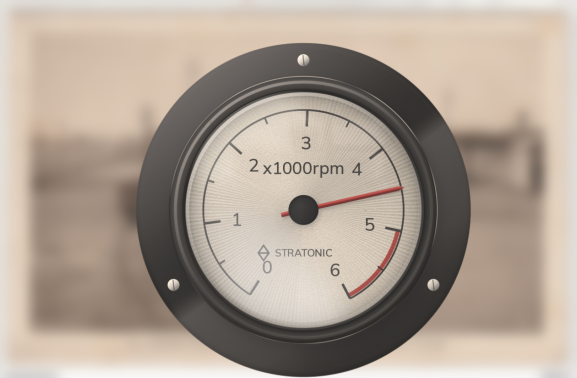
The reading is 4500rpm
